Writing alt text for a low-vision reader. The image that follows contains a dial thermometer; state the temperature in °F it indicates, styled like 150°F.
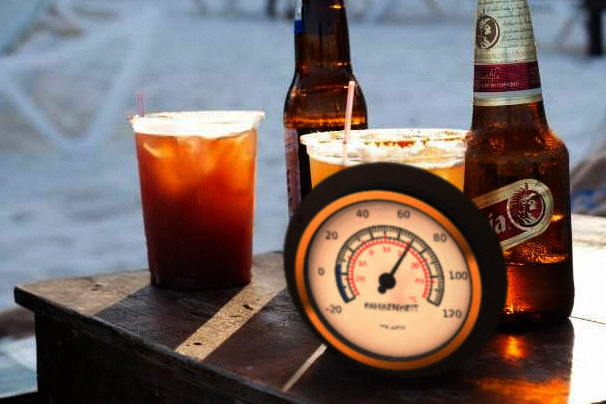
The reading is 70°F
